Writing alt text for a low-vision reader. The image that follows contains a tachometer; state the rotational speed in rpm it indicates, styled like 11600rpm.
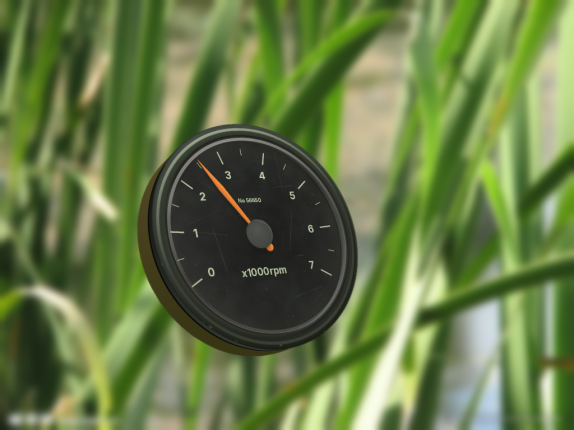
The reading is 2500rpm
